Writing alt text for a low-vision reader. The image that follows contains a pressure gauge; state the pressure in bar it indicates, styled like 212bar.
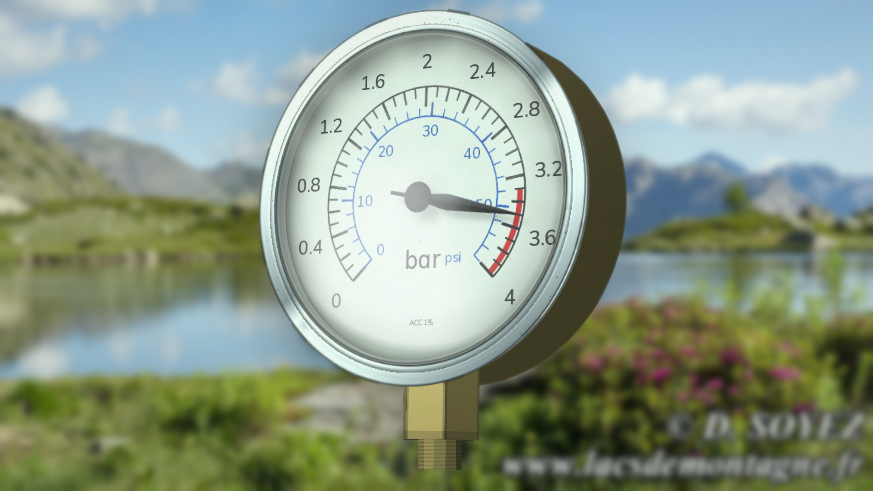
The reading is 3.5bar
